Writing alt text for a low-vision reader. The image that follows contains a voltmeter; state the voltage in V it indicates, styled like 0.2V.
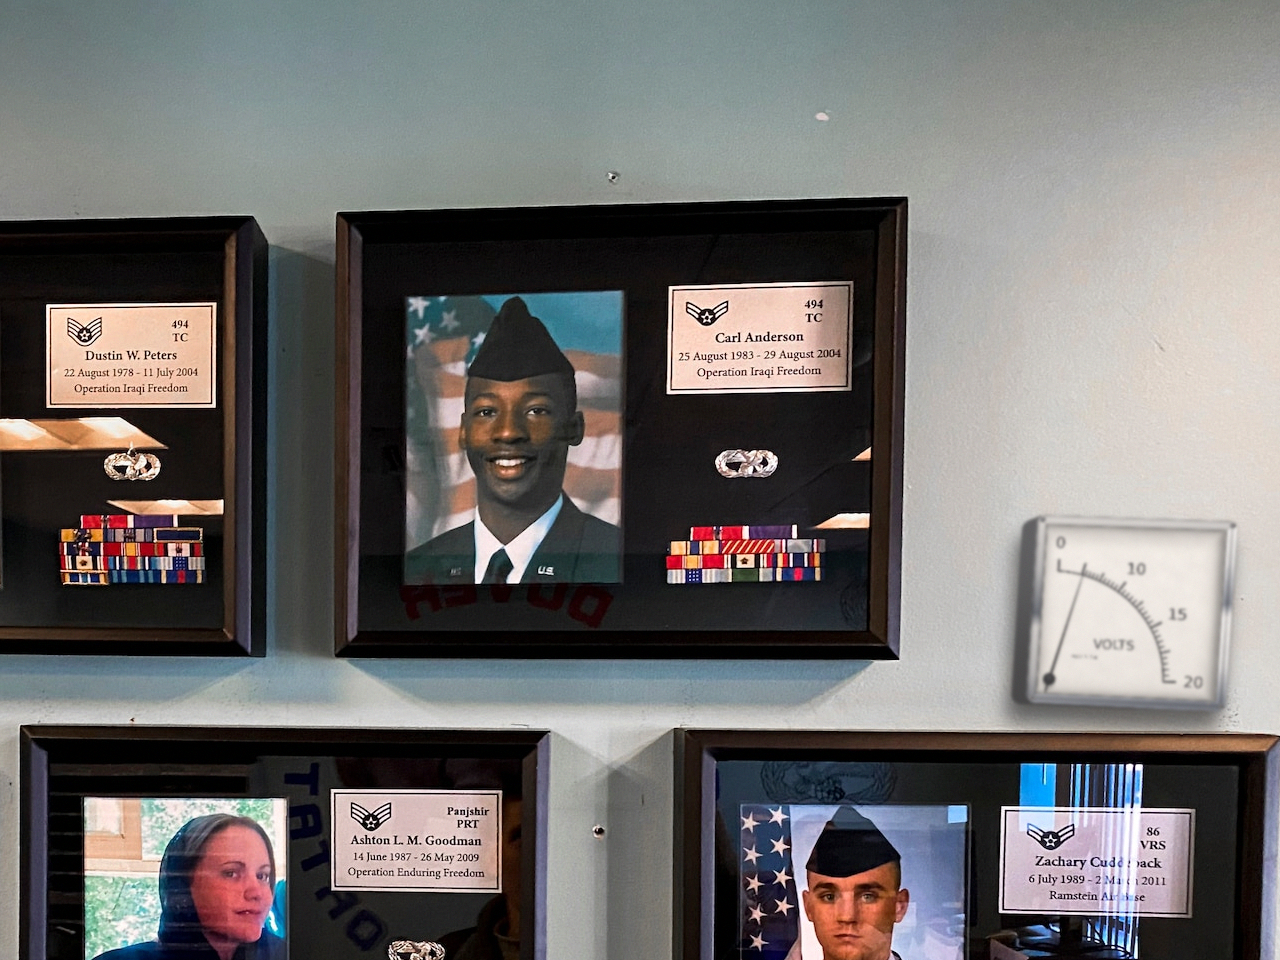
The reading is 5V
